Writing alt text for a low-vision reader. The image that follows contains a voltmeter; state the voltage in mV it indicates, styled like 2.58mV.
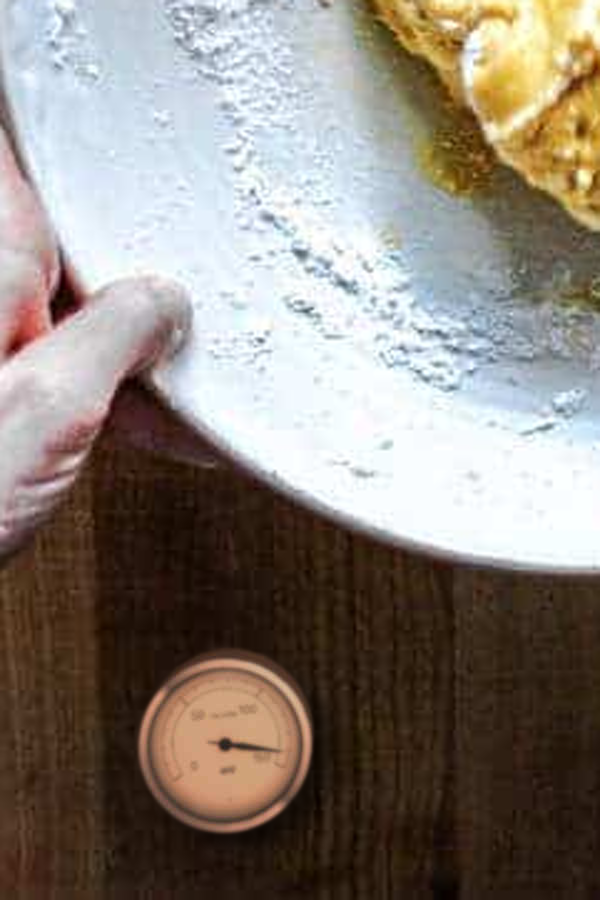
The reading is 140mV
